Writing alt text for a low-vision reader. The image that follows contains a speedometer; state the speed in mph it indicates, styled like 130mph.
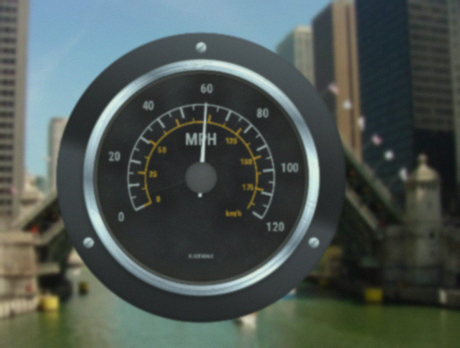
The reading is 60mph
